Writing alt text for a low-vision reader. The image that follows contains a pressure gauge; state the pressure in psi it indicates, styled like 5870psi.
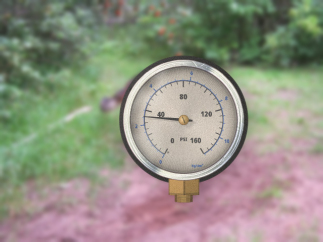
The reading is 35psi
